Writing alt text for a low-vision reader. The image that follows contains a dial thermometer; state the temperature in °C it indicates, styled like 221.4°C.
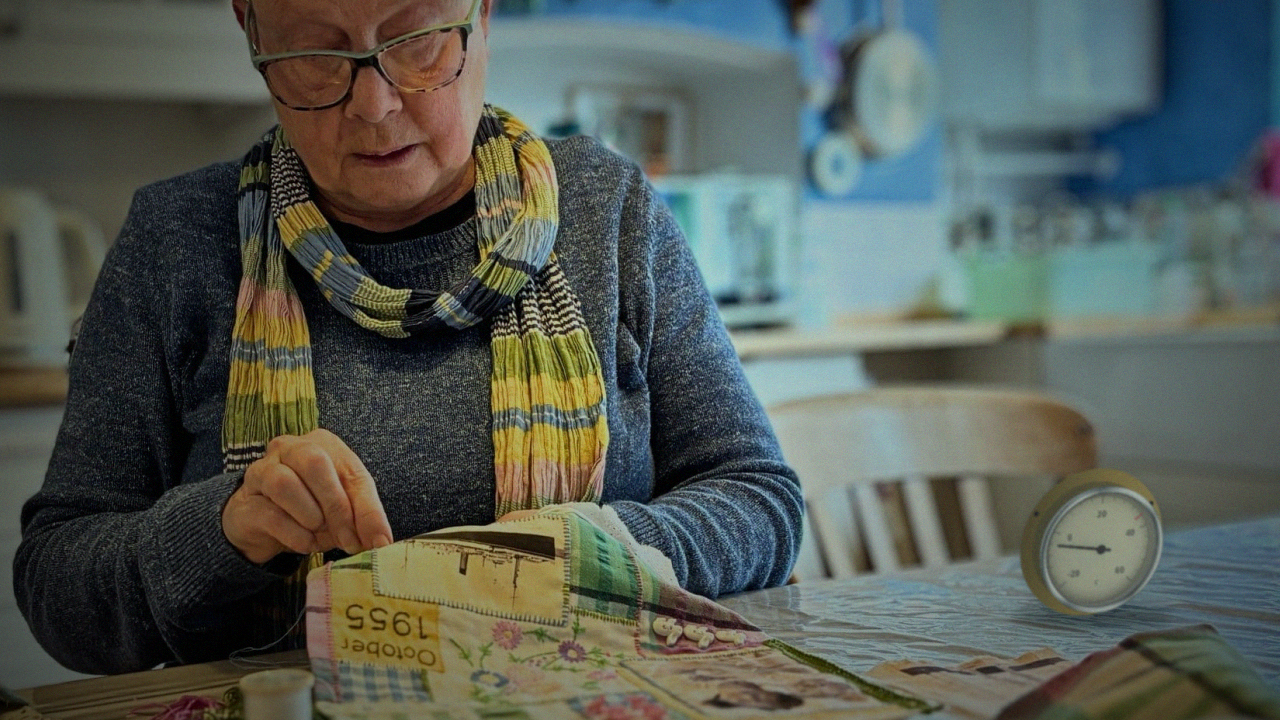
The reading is -4°C
